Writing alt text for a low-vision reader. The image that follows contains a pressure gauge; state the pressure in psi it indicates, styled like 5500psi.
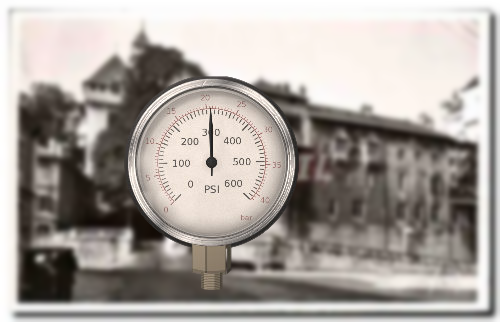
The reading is 300psi
